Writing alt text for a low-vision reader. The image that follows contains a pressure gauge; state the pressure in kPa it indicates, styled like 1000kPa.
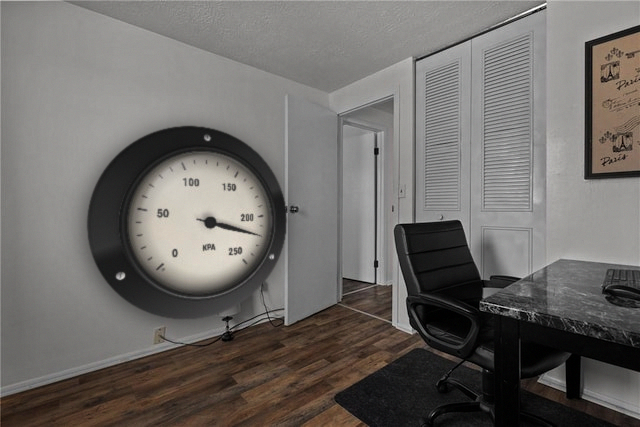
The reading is 220kPa
